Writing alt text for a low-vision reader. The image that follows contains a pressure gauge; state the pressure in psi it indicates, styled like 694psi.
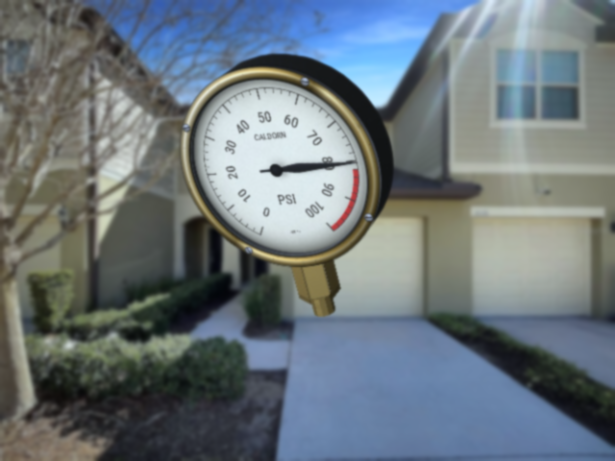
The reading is 80psi
